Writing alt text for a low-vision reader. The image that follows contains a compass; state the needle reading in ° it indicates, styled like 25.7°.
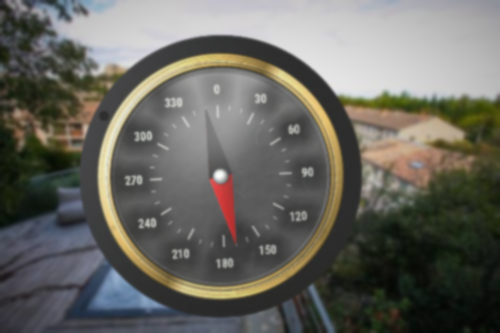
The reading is 170°
